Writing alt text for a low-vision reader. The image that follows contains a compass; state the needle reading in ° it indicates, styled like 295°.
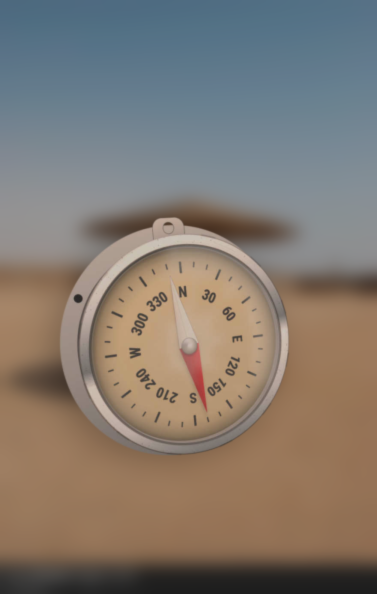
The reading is 170°
